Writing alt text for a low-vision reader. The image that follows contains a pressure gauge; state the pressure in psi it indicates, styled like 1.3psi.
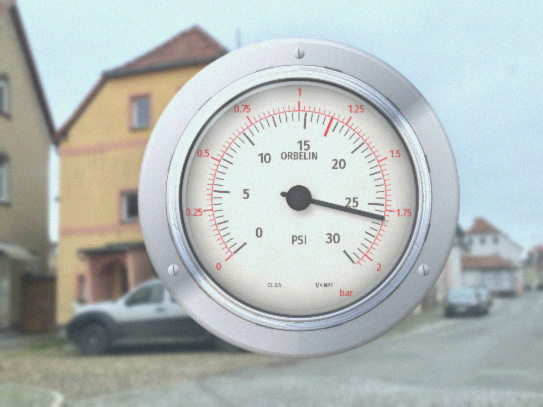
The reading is 26psi
